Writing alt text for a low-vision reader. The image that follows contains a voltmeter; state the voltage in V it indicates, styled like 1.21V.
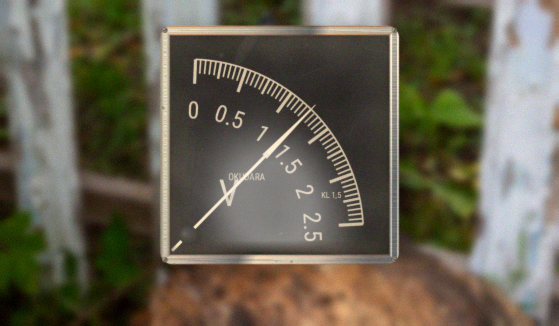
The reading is 1.25V
